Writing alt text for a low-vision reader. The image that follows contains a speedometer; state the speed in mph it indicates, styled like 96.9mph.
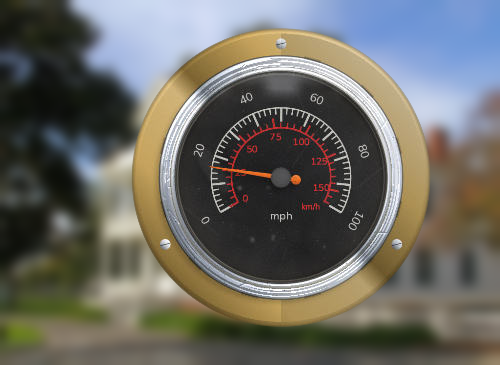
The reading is 16mph
